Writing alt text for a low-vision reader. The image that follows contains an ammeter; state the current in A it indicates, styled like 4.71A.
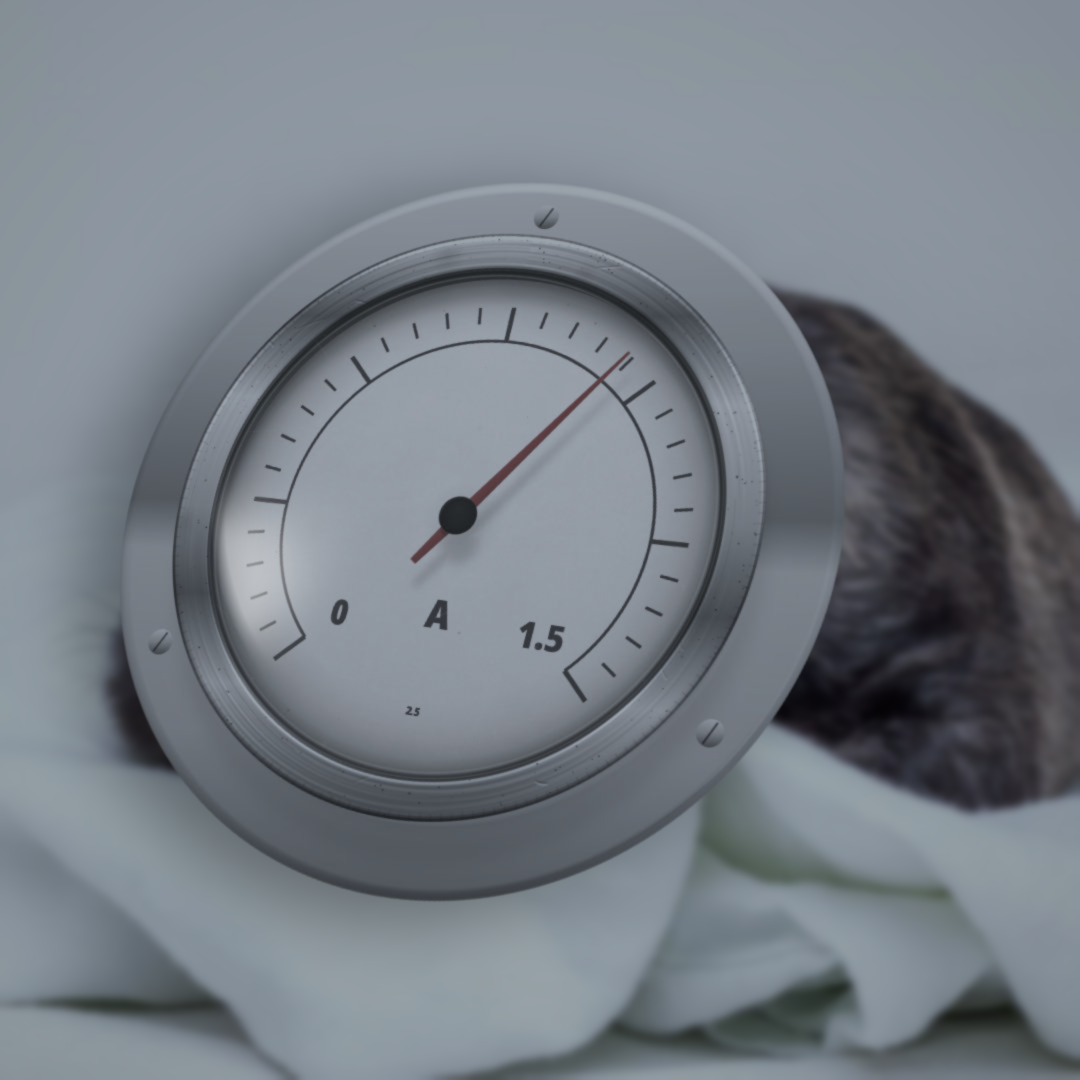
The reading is 0.95A
